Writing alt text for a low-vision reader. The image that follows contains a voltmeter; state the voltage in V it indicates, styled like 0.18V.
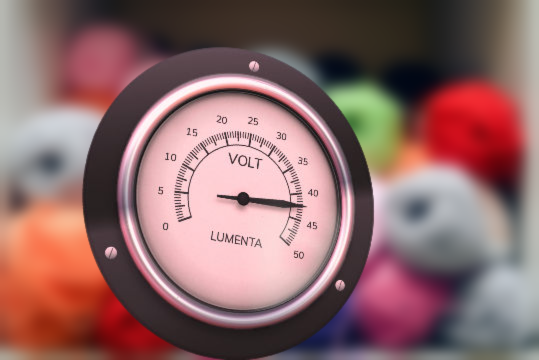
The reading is 42.5V
